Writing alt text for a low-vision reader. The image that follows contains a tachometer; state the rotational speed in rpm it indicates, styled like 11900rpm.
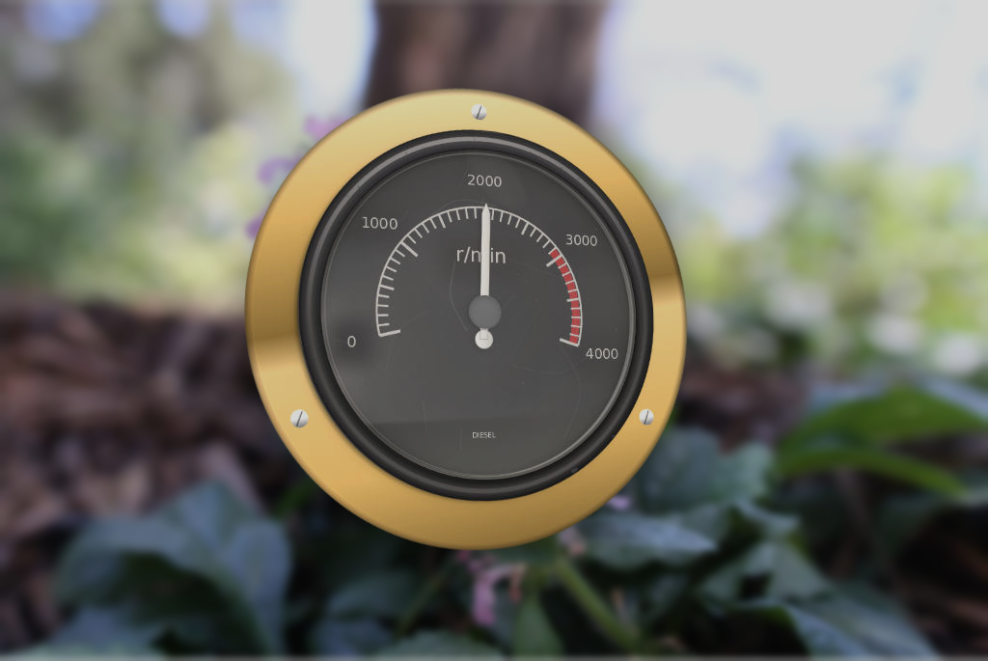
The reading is 2000rpm
